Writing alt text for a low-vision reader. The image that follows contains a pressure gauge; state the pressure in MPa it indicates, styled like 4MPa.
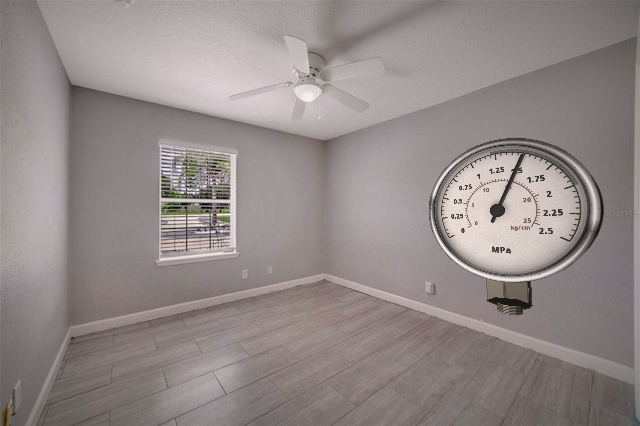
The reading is 1.5MPa
